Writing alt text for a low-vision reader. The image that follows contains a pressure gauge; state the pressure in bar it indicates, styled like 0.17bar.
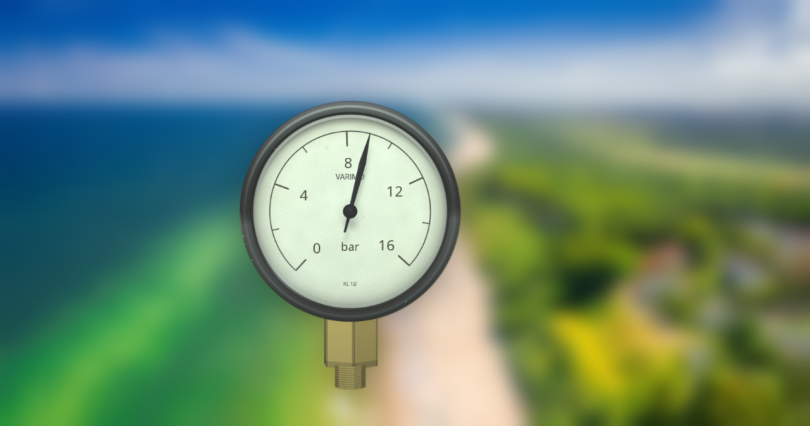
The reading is 9bar
